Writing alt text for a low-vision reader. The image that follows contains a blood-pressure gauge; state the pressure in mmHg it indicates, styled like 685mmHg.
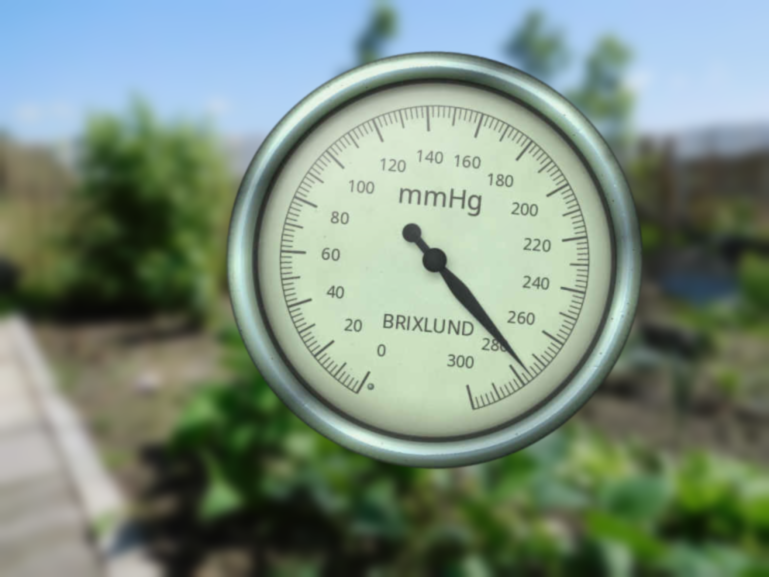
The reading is 276mmHg
